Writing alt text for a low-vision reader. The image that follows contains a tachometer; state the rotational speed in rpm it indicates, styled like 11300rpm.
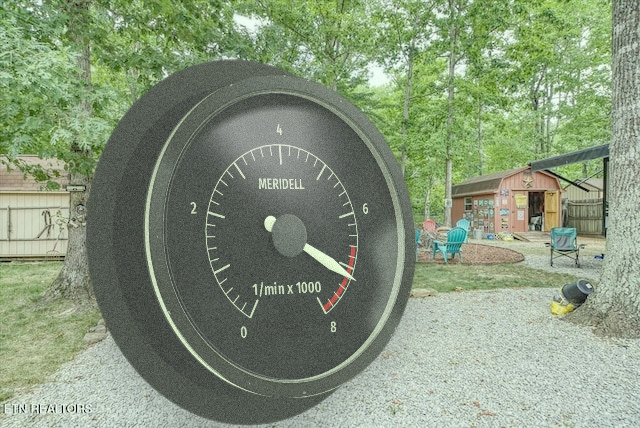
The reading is 7200rpm
